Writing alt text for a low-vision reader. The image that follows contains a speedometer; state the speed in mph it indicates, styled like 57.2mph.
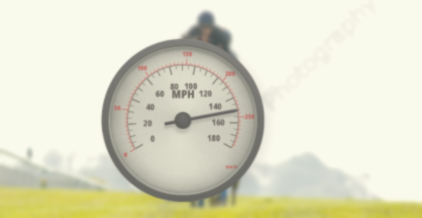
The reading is 150mph
